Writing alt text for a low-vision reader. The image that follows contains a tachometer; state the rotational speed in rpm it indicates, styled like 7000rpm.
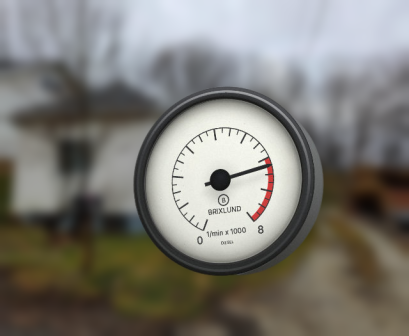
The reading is 6250rpm
